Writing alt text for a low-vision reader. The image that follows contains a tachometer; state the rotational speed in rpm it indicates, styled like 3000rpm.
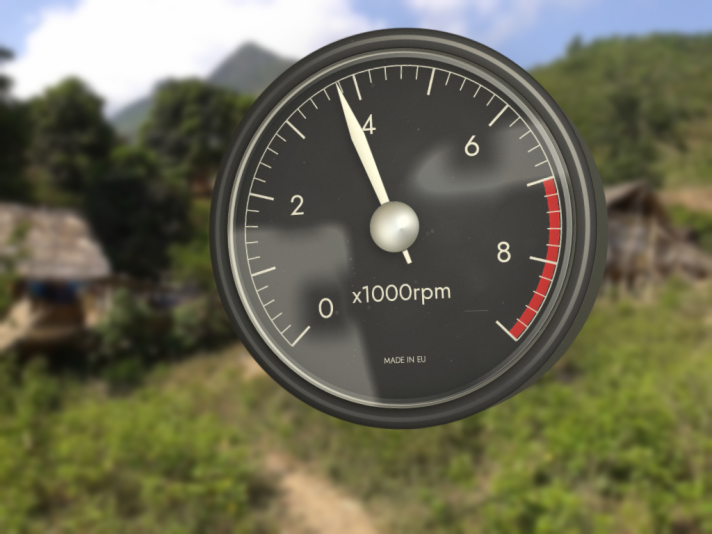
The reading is 3800rpm
